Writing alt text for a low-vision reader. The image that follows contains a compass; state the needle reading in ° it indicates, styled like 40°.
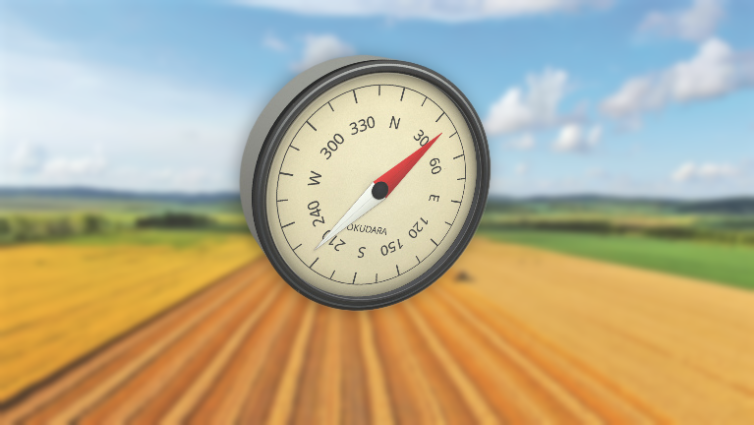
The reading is 37.5°
